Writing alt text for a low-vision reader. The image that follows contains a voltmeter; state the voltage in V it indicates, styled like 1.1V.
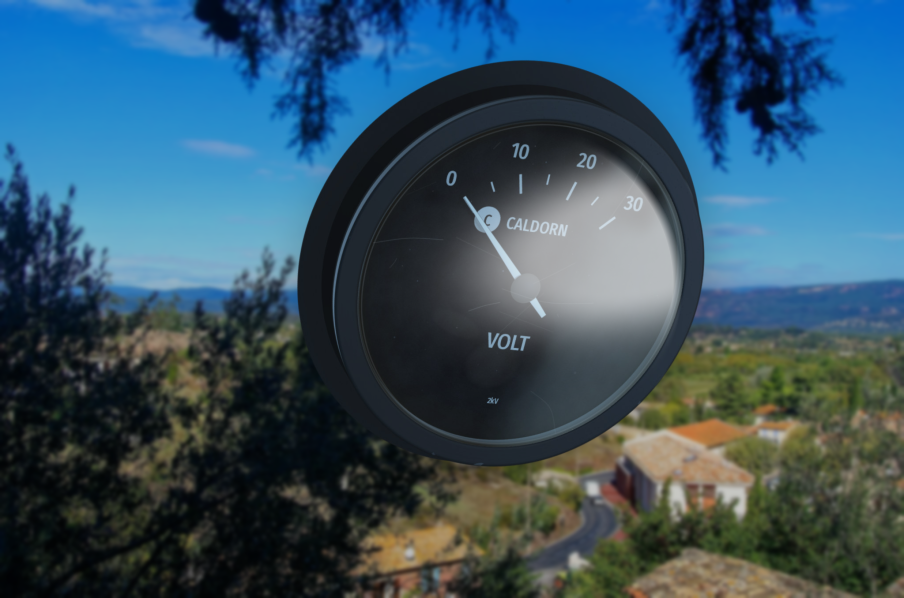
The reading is 0V
